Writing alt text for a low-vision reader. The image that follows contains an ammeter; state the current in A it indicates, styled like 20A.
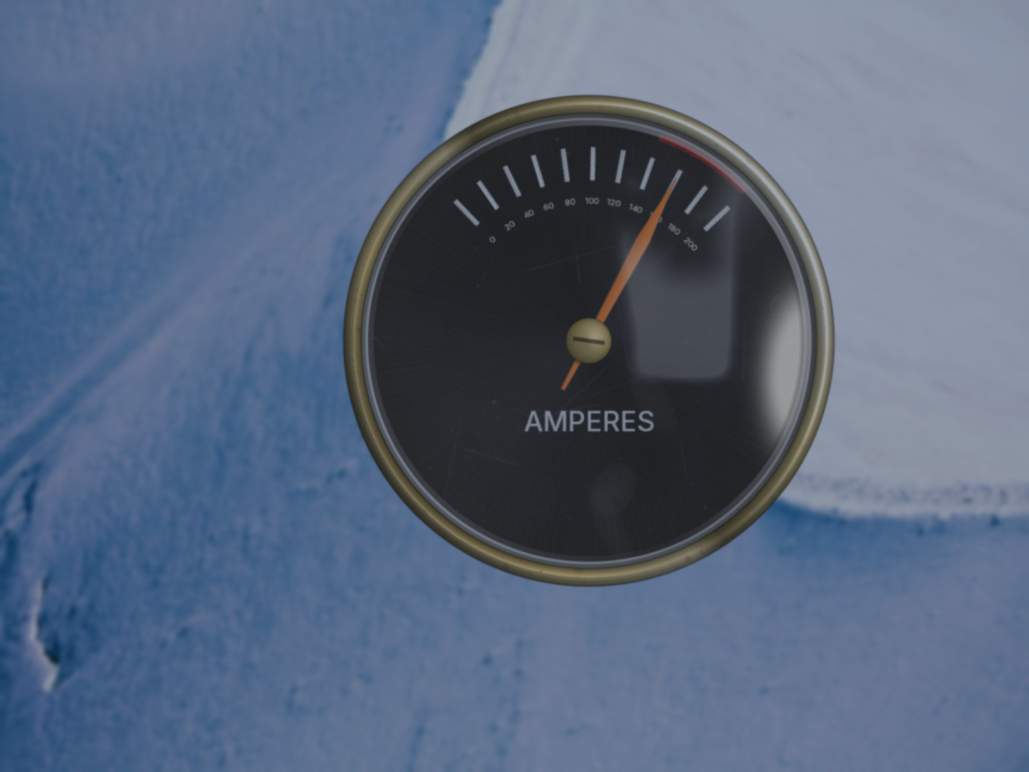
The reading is 160A
